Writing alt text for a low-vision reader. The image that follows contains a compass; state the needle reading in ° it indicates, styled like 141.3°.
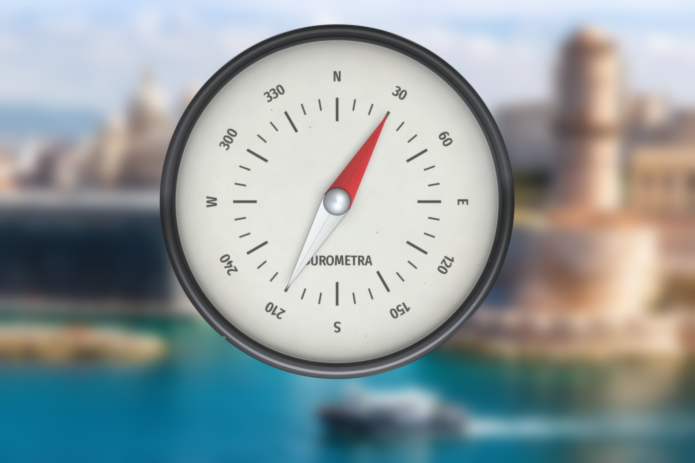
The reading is 30°
